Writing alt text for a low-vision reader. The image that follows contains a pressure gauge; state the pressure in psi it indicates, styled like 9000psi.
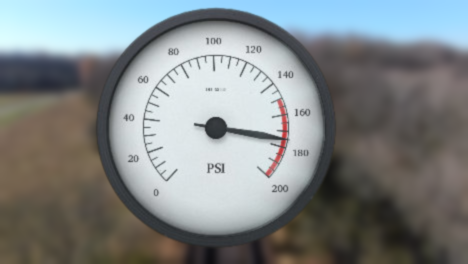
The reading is 175psi
